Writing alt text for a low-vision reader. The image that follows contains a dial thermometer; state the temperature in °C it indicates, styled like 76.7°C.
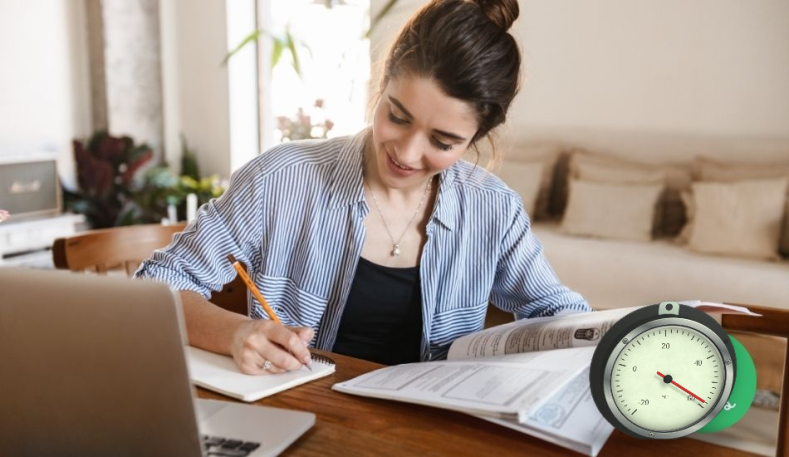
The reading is 58°C
